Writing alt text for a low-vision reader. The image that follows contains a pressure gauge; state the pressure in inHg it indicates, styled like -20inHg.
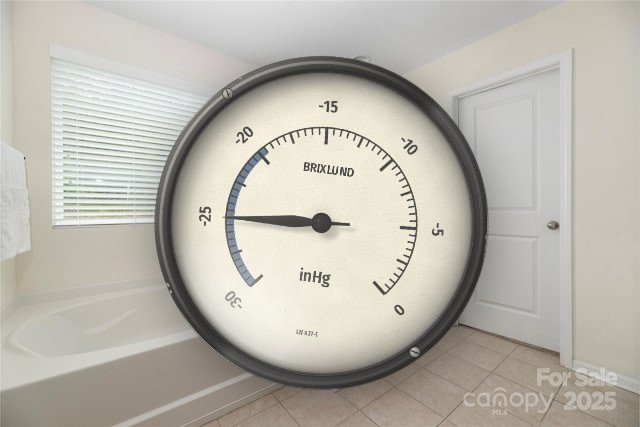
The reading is -25inHg
